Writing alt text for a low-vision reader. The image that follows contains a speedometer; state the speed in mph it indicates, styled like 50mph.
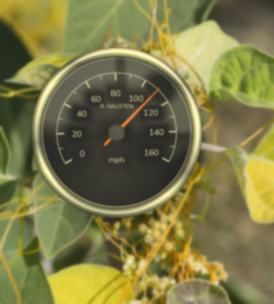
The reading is 110mph
